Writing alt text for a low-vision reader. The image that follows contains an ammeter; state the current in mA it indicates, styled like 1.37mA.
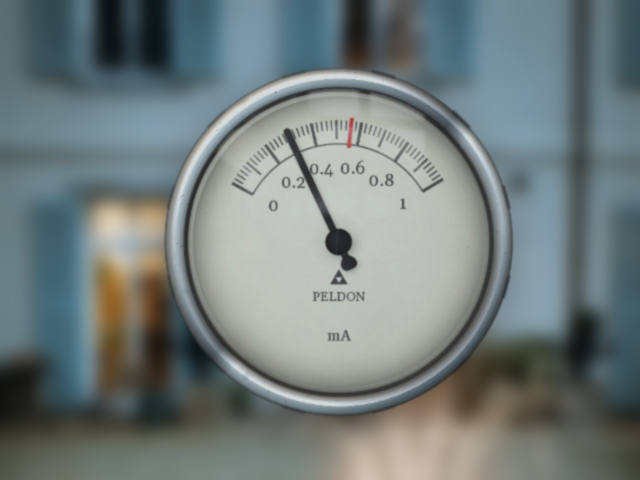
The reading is 0.3mA
